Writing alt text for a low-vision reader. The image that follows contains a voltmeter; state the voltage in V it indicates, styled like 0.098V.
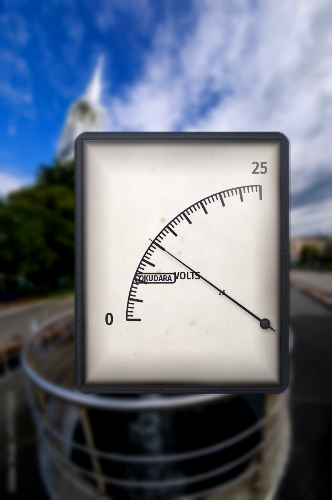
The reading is 10V
